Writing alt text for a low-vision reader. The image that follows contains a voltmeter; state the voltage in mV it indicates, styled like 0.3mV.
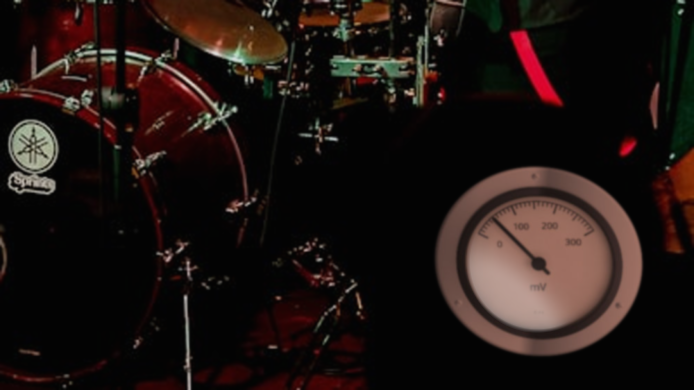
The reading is 50mV
